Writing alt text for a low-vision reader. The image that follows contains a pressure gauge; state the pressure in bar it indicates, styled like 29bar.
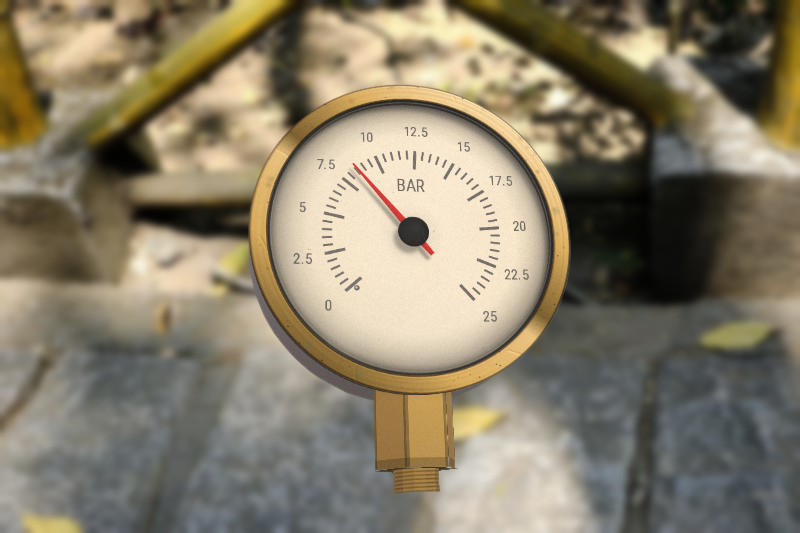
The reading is 8.5bar
